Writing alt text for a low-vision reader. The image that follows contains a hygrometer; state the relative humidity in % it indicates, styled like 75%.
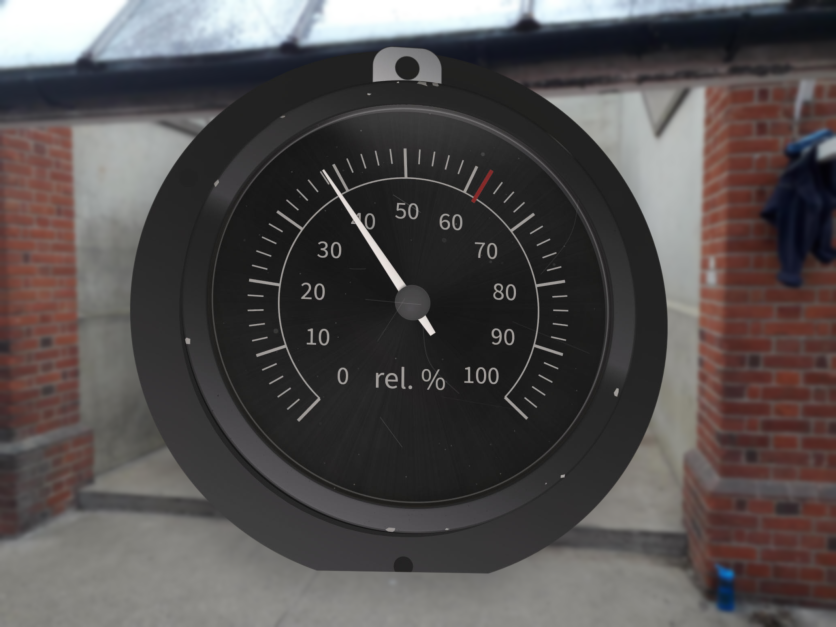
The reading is 38%
